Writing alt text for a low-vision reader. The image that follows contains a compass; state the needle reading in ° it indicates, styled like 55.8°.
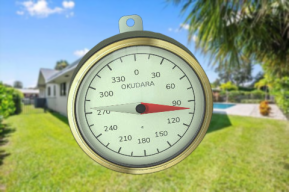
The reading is 97.5°
